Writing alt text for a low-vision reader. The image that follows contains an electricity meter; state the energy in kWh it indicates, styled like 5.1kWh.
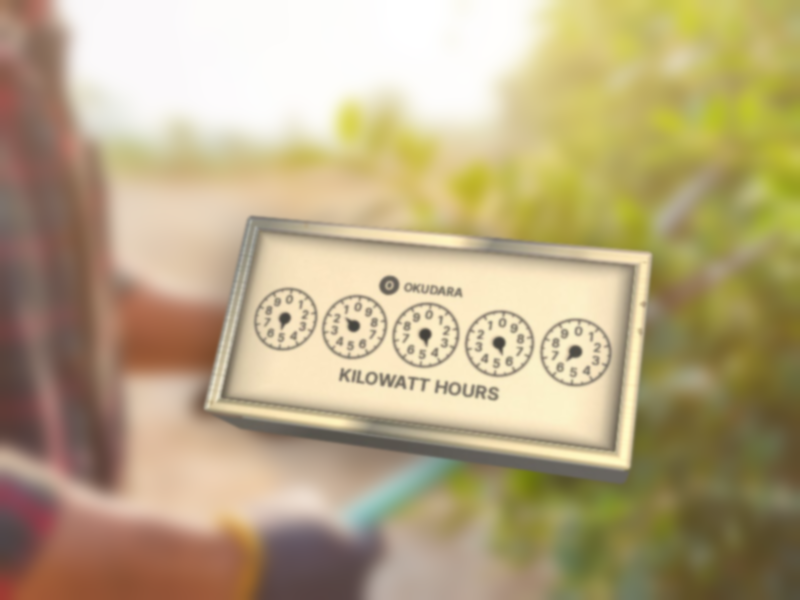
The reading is 51456kWh
